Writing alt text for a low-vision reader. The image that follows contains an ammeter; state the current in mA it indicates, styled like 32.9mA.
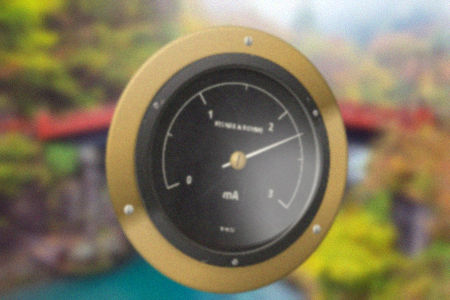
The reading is 2.25mA
